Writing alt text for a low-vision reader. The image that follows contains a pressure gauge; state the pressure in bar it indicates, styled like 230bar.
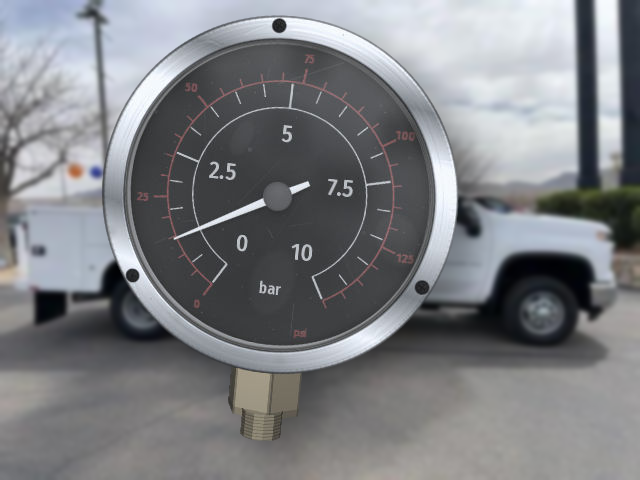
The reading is 1bar
